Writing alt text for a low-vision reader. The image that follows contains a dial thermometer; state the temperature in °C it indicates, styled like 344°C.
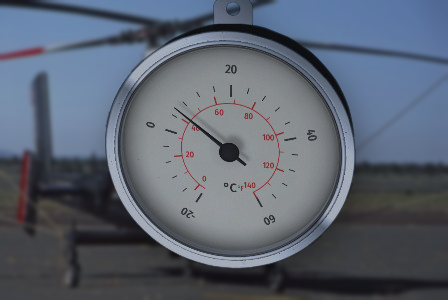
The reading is 6°C
